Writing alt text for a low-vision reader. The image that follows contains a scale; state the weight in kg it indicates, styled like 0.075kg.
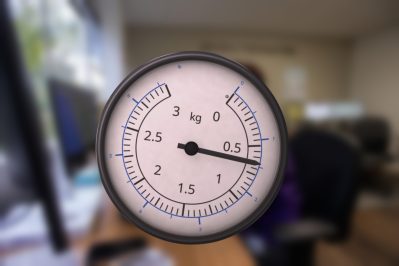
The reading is 0.65kg
